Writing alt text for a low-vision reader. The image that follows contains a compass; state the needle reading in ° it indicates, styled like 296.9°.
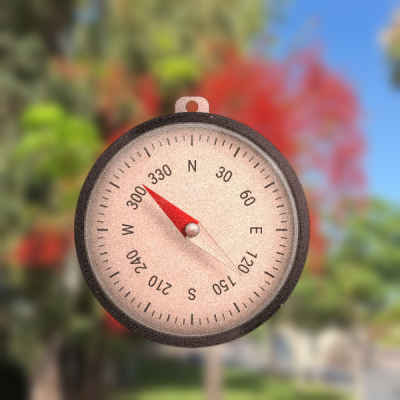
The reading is 312.5°
